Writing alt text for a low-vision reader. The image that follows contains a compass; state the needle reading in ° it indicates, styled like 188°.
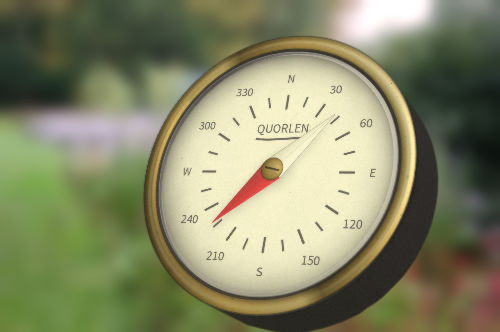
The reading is 225°
